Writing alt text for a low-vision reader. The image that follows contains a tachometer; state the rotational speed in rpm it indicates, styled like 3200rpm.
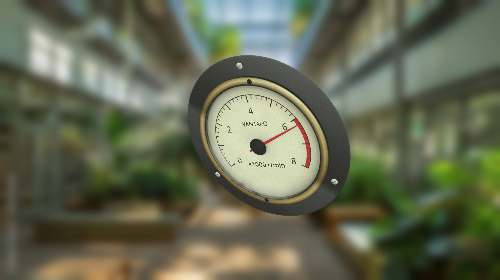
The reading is 6200rpm
